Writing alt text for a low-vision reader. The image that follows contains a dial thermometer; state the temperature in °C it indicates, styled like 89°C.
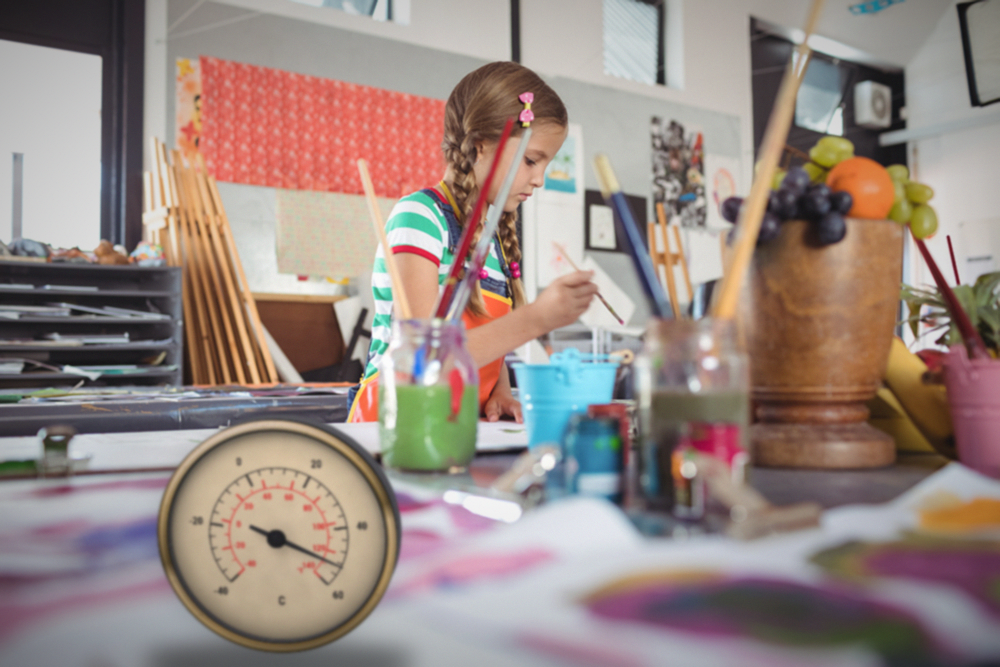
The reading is 52°C
